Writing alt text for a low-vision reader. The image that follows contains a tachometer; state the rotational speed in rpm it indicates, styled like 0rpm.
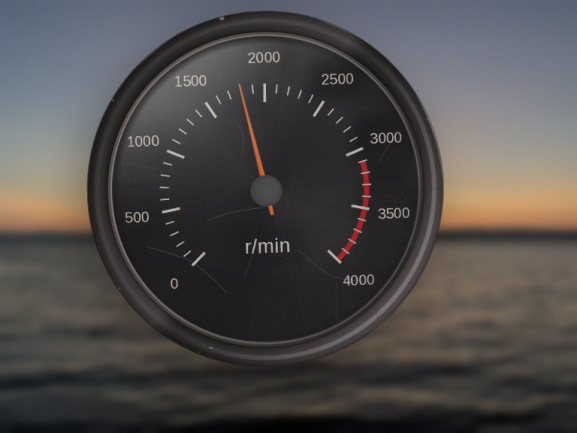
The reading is 1800rpm
